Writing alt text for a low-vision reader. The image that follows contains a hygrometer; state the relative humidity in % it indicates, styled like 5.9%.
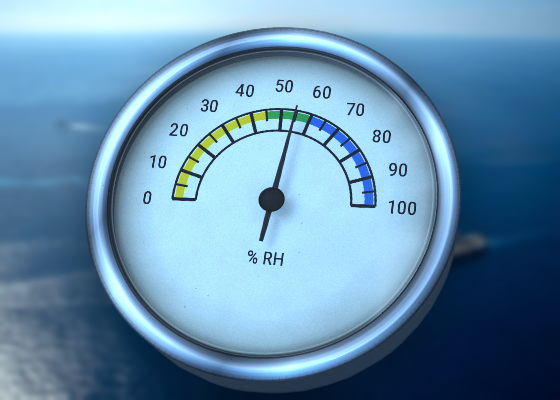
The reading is 55%
